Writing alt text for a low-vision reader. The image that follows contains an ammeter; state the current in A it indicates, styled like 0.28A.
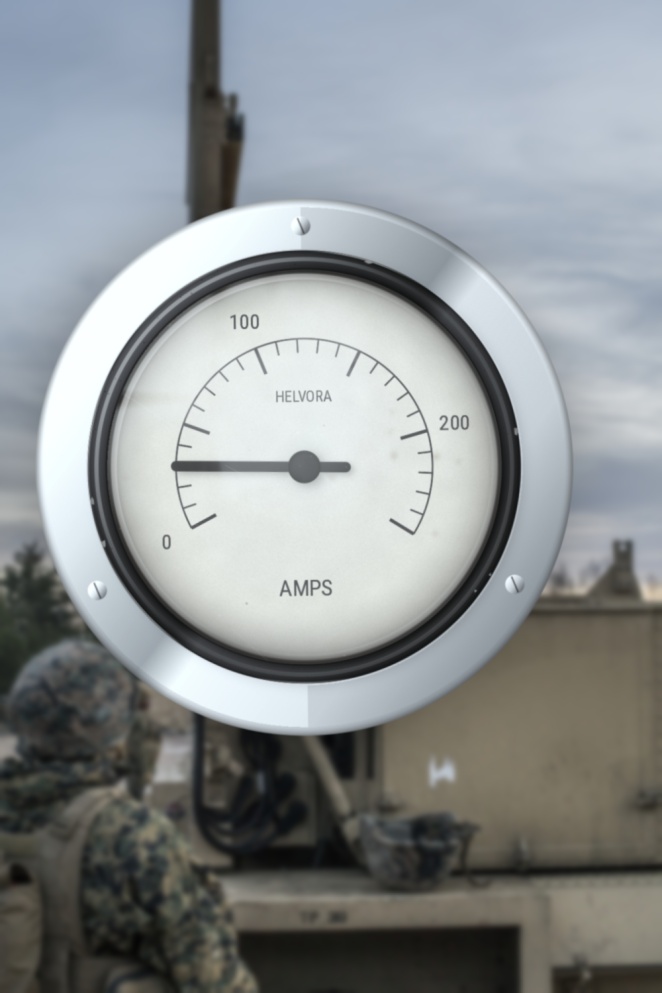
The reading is 30A
